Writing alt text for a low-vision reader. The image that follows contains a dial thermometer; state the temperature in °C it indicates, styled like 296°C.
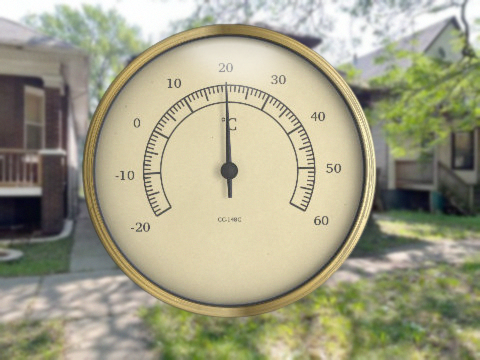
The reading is 20°C
